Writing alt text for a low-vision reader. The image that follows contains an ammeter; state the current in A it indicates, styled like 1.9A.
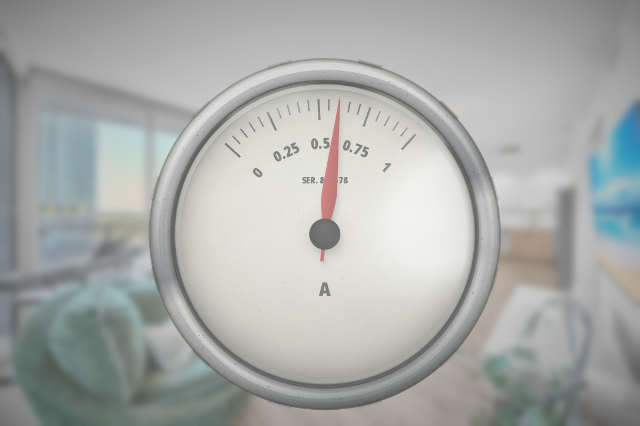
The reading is 0.6A
